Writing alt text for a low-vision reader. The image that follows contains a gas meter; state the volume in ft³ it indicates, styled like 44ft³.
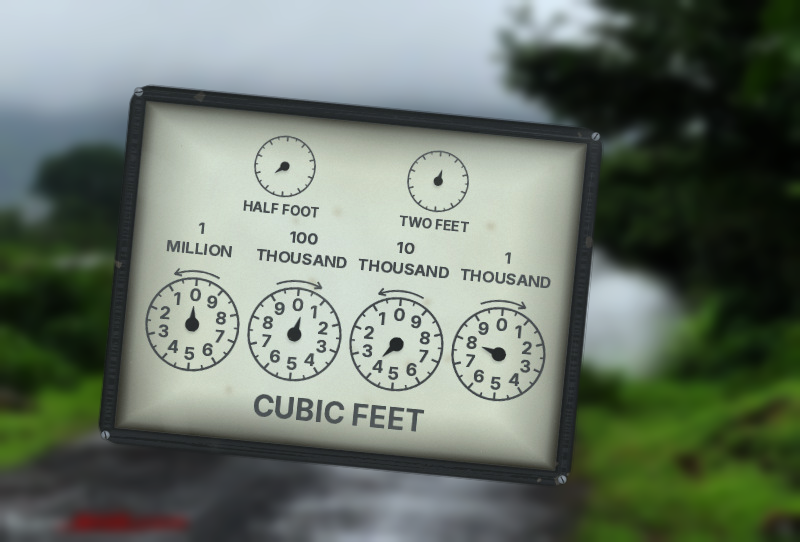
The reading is 3800ft³
